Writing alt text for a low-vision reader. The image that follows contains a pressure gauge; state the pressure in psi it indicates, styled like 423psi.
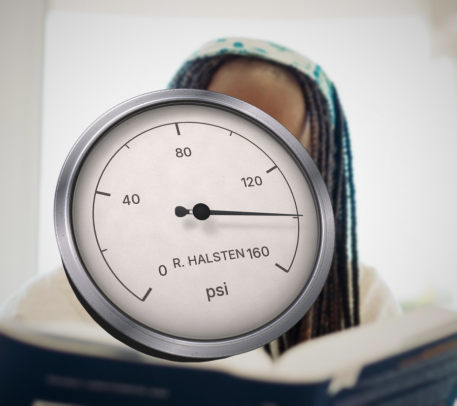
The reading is 140psi
